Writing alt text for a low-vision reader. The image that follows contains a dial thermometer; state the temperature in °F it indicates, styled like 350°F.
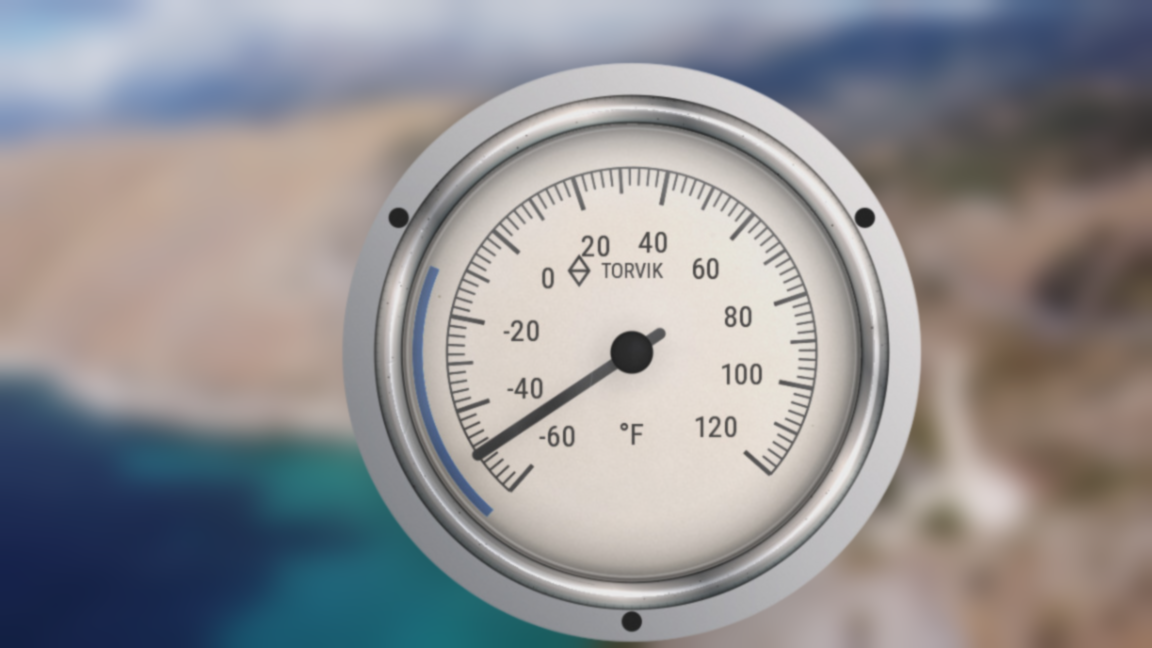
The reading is -50°F
